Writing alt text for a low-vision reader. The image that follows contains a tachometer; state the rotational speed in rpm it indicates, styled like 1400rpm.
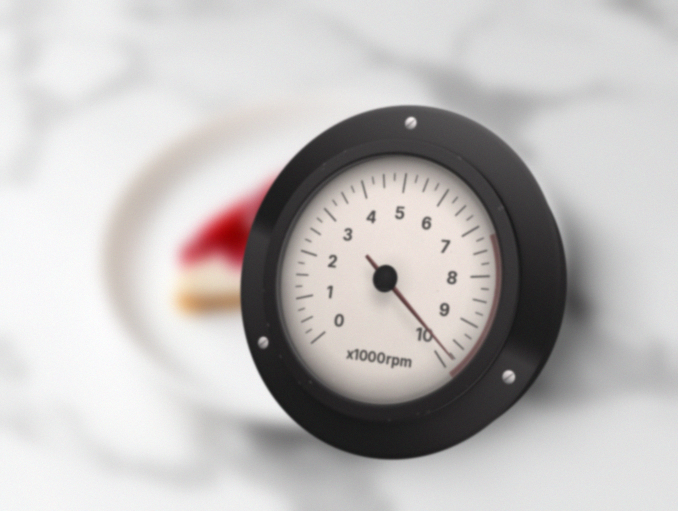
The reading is 9750rpm
